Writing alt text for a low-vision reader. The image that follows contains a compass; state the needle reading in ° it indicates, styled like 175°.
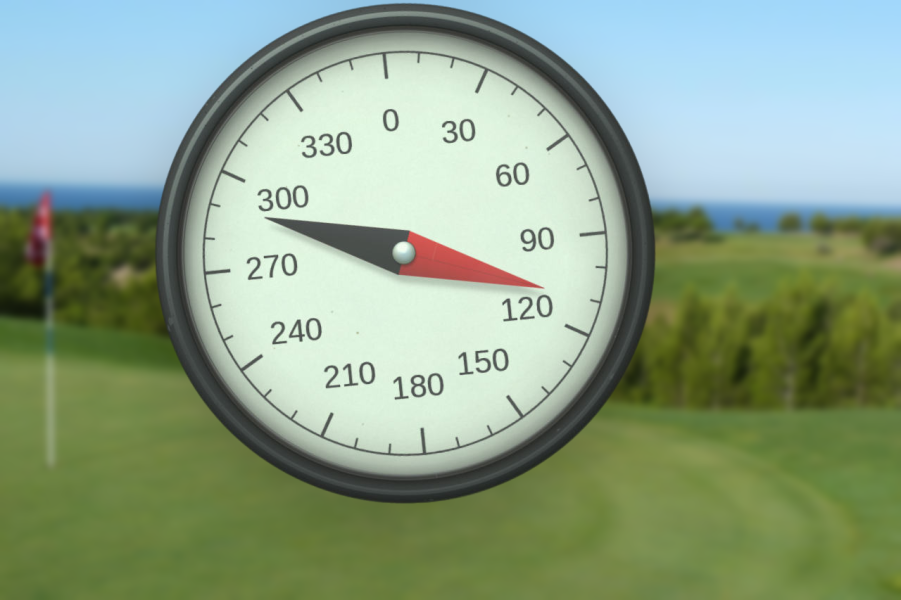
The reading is 110°
